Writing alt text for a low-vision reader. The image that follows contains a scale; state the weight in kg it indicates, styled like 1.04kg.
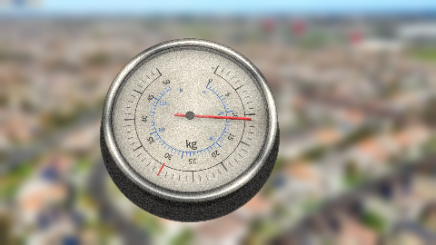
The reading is 11kg
